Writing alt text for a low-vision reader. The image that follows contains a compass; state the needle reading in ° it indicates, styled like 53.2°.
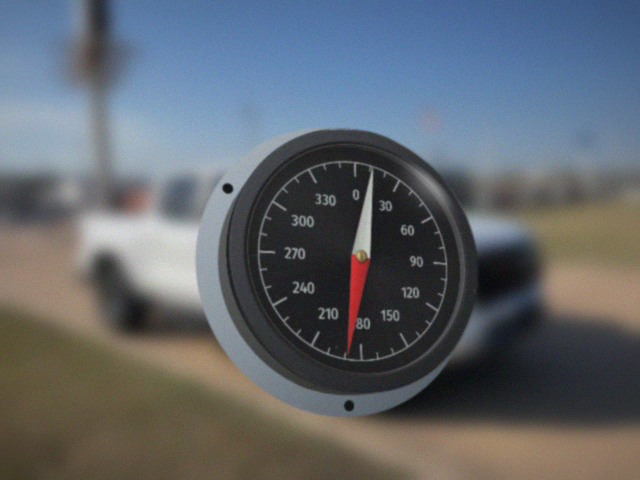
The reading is 190°
